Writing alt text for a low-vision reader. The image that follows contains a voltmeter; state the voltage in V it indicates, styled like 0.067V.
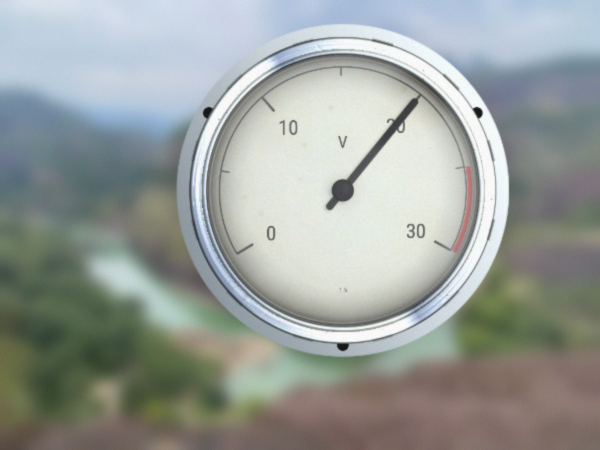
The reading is 20V
